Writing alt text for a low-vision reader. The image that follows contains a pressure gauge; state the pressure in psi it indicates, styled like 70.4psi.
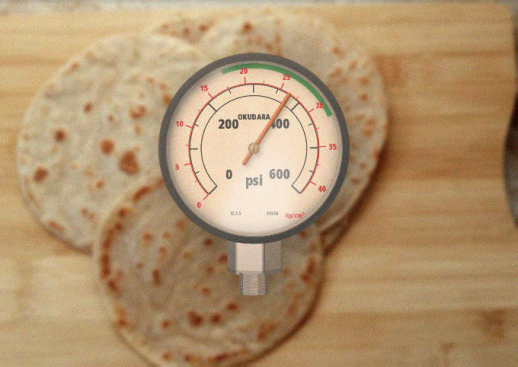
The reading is 375psi
